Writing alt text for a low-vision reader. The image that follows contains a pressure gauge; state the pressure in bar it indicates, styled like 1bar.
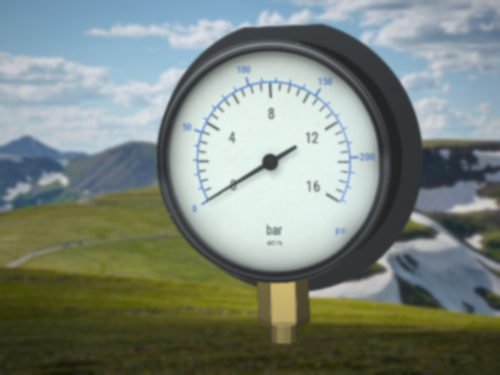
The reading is 0bar
